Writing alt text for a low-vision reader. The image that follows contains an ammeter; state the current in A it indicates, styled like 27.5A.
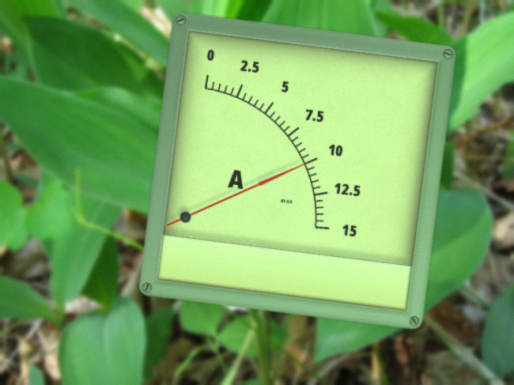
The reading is 10A
